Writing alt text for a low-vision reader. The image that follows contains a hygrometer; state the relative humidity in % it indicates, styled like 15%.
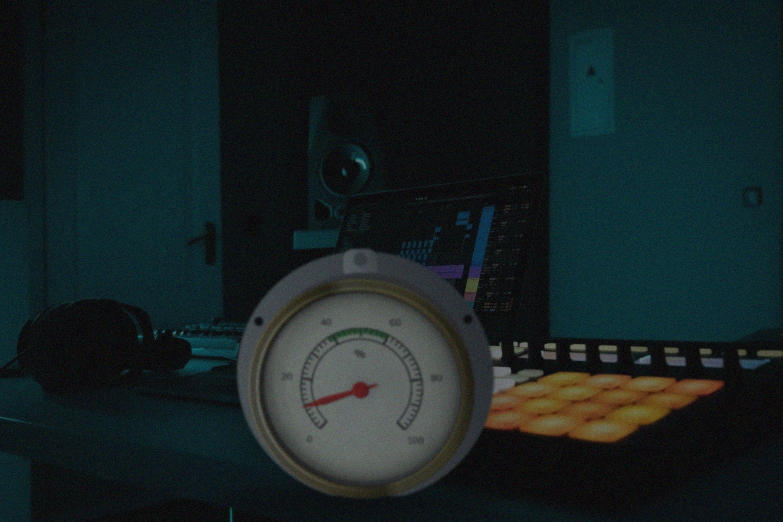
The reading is 10%
